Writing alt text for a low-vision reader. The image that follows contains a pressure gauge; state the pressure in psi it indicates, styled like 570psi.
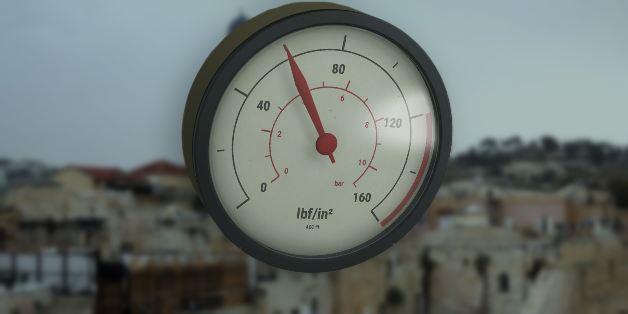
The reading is 60psi
